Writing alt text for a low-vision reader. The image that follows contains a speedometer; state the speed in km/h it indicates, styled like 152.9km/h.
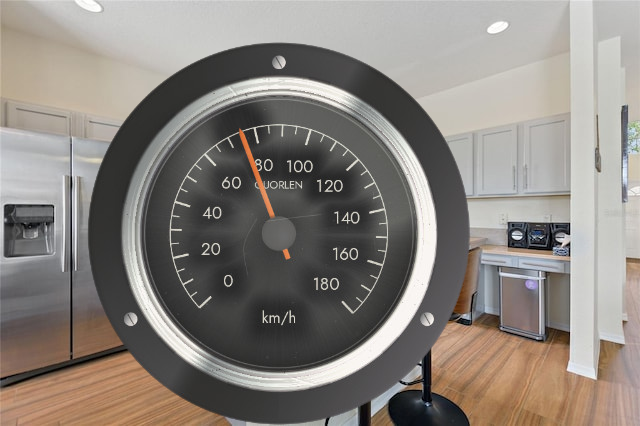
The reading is 75km/h
